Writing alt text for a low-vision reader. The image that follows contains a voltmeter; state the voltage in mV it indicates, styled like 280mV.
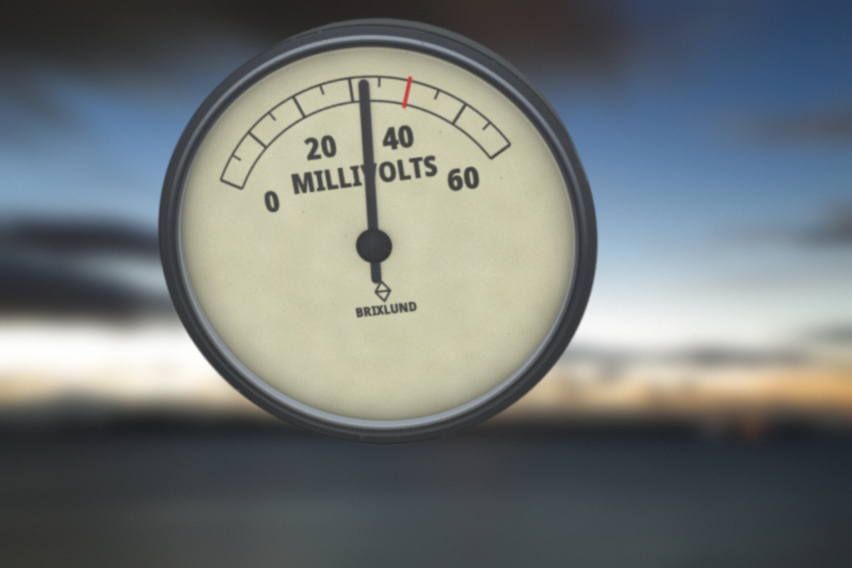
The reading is 32.5mV
